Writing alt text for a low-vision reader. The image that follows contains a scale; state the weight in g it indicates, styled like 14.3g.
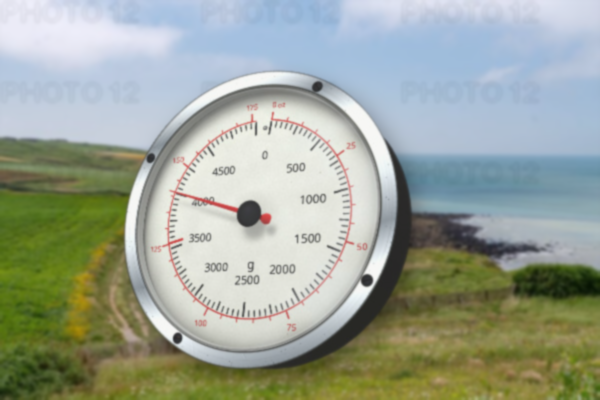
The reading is 4000g
